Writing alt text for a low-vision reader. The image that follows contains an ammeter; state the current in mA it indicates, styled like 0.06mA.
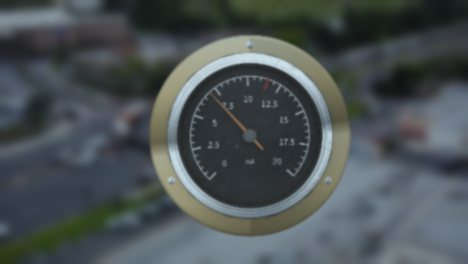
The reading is 7mA
